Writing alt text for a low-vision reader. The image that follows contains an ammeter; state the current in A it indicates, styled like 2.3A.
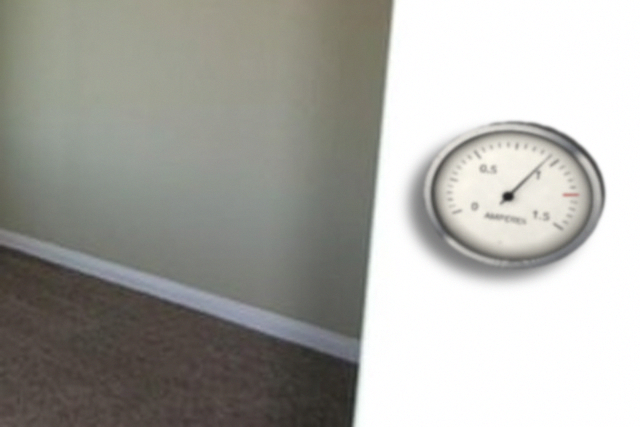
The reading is 0.95A
